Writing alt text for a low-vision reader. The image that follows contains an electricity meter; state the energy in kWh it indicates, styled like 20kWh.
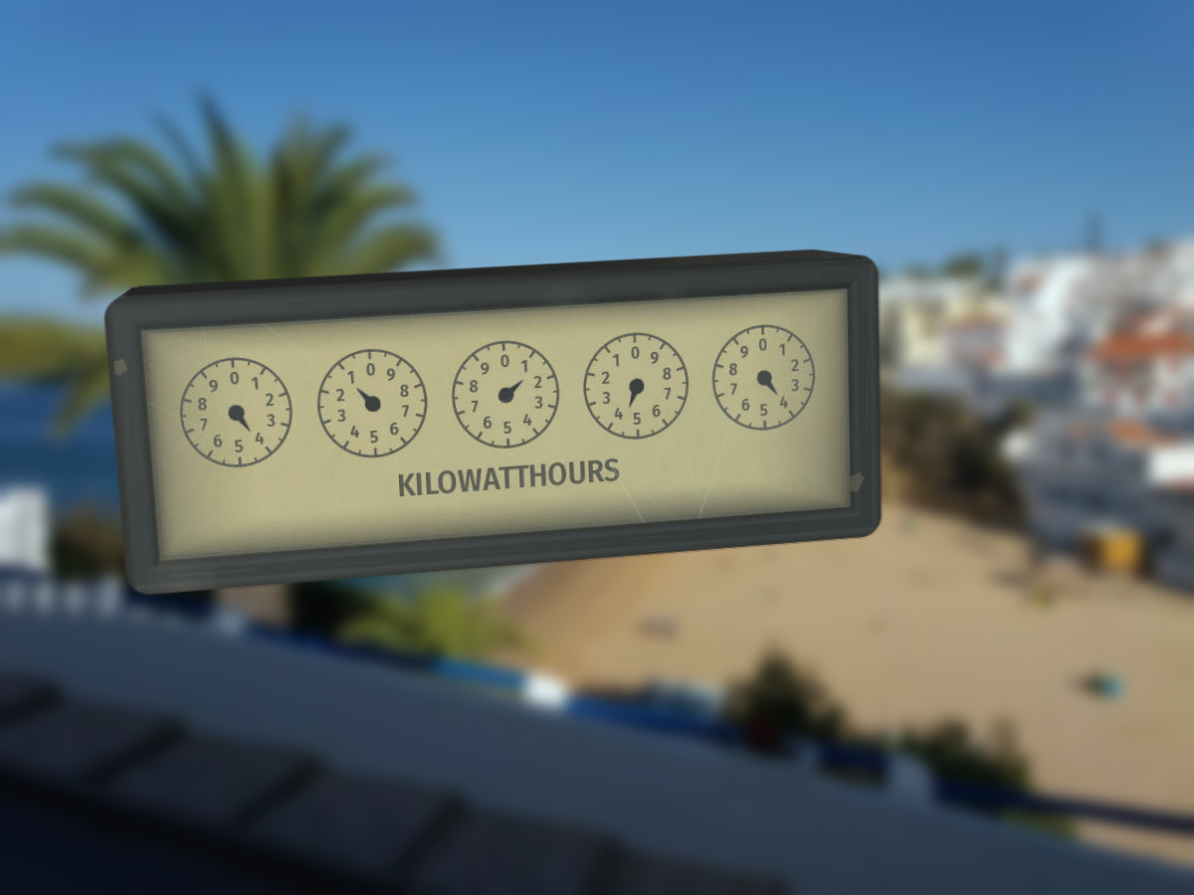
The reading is 41144kWh
